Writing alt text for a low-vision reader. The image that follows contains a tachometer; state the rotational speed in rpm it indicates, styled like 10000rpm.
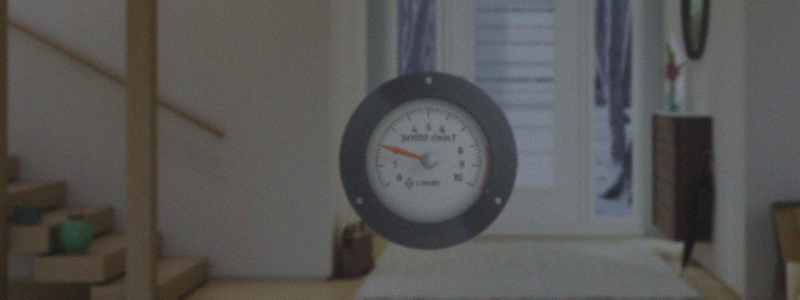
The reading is 2000rpm
